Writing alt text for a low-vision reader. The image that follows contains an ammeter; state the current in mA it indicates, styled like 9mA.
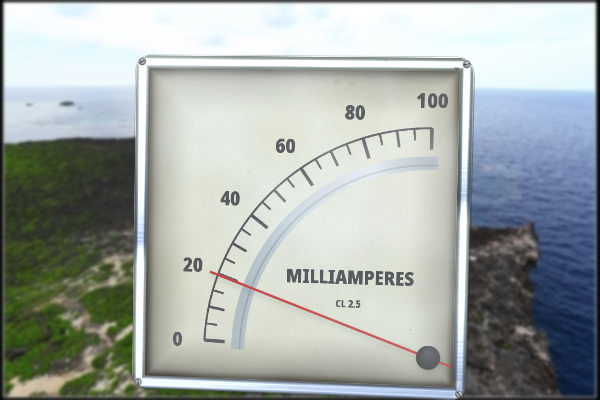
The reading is 20mA
